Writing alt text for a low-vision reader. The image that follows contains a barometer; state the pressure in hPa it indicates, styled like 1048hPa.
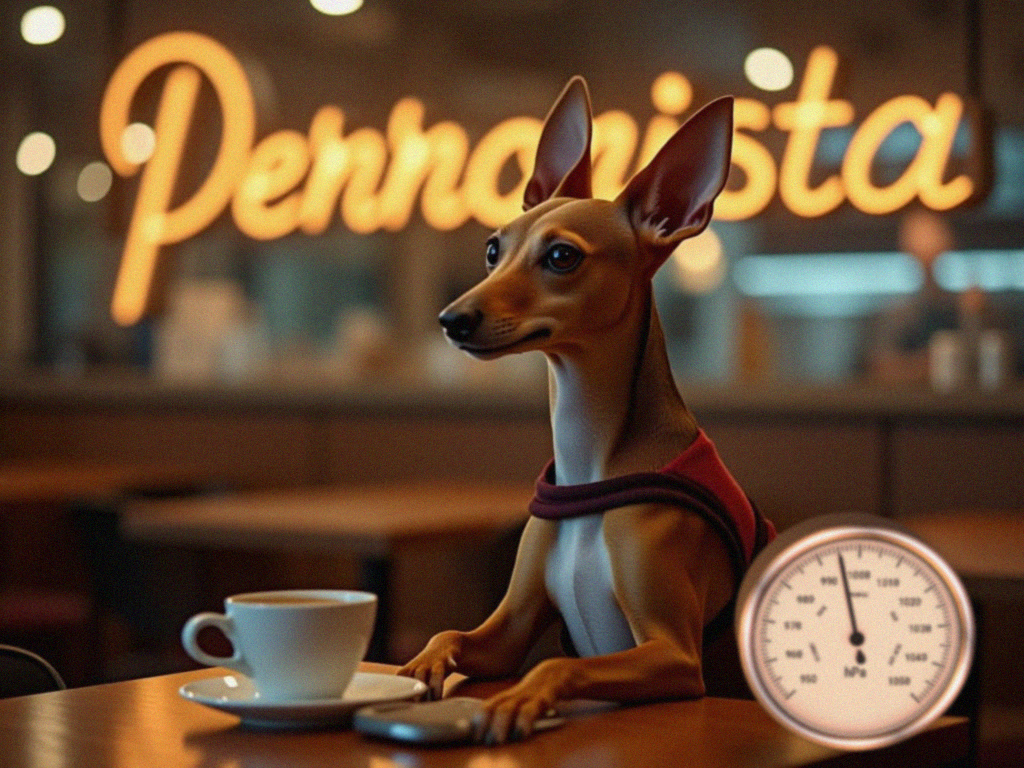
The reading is 995hPa
